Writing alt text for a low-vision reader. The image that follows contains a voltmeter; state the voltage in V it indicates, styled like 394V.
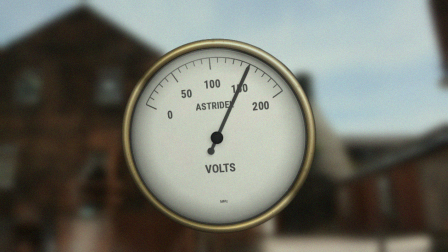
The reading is 150V
